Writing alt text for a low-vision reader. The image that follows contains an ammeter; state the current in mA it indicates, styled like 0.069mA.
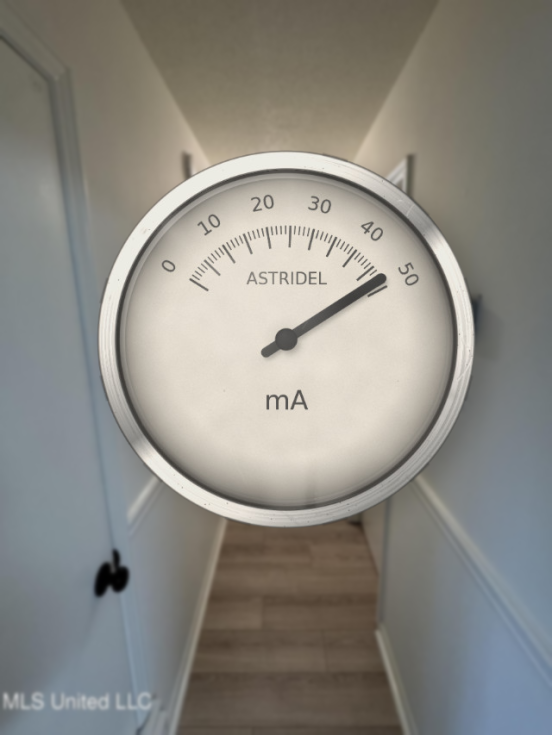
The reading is 48mA
